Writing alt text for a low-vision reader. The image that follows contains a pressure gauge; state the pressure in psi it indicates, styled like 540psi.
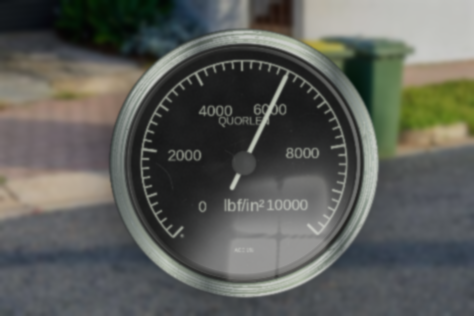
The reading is 6000psi
